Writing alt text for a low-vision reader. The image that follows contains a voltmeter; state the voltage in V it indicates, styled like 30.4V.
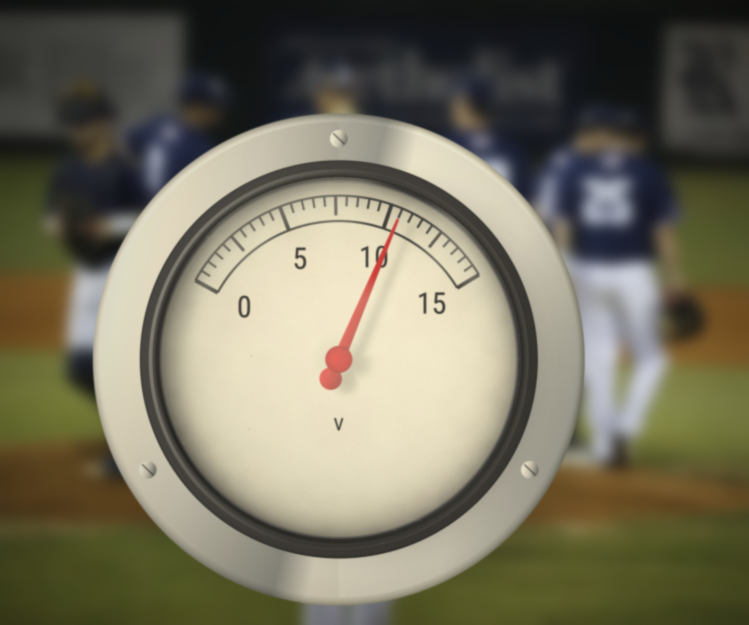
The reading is 10.5V
